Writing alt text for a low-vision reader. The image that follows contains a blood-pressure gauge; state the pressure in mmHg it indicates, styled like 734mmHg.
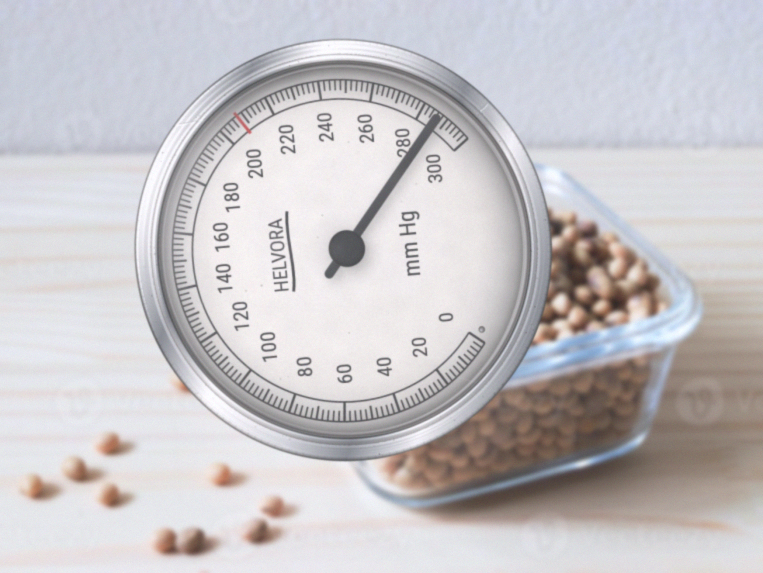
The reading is 286mmHg
